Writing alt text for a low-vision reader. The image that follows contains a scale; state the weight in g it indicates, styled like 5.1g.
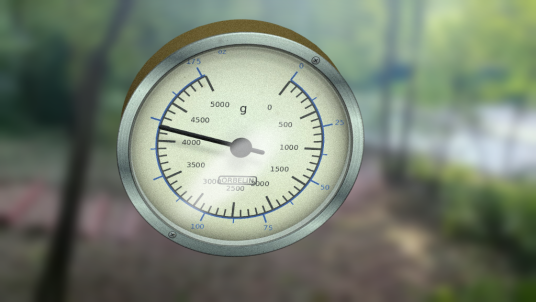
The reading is 4200g
